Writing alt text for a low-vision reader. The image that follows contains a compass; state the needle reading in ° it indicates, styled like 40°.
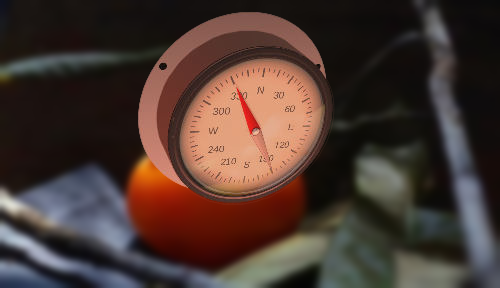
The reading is 330°
